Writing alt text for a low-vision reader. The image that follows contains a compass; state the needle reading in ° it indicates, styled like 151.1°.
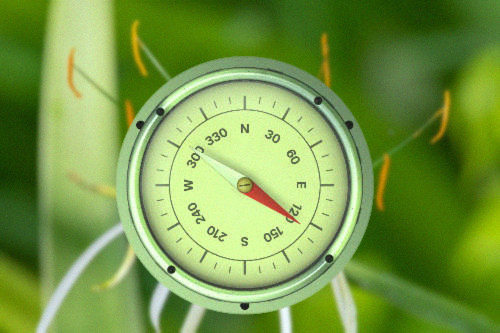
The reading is 125°
